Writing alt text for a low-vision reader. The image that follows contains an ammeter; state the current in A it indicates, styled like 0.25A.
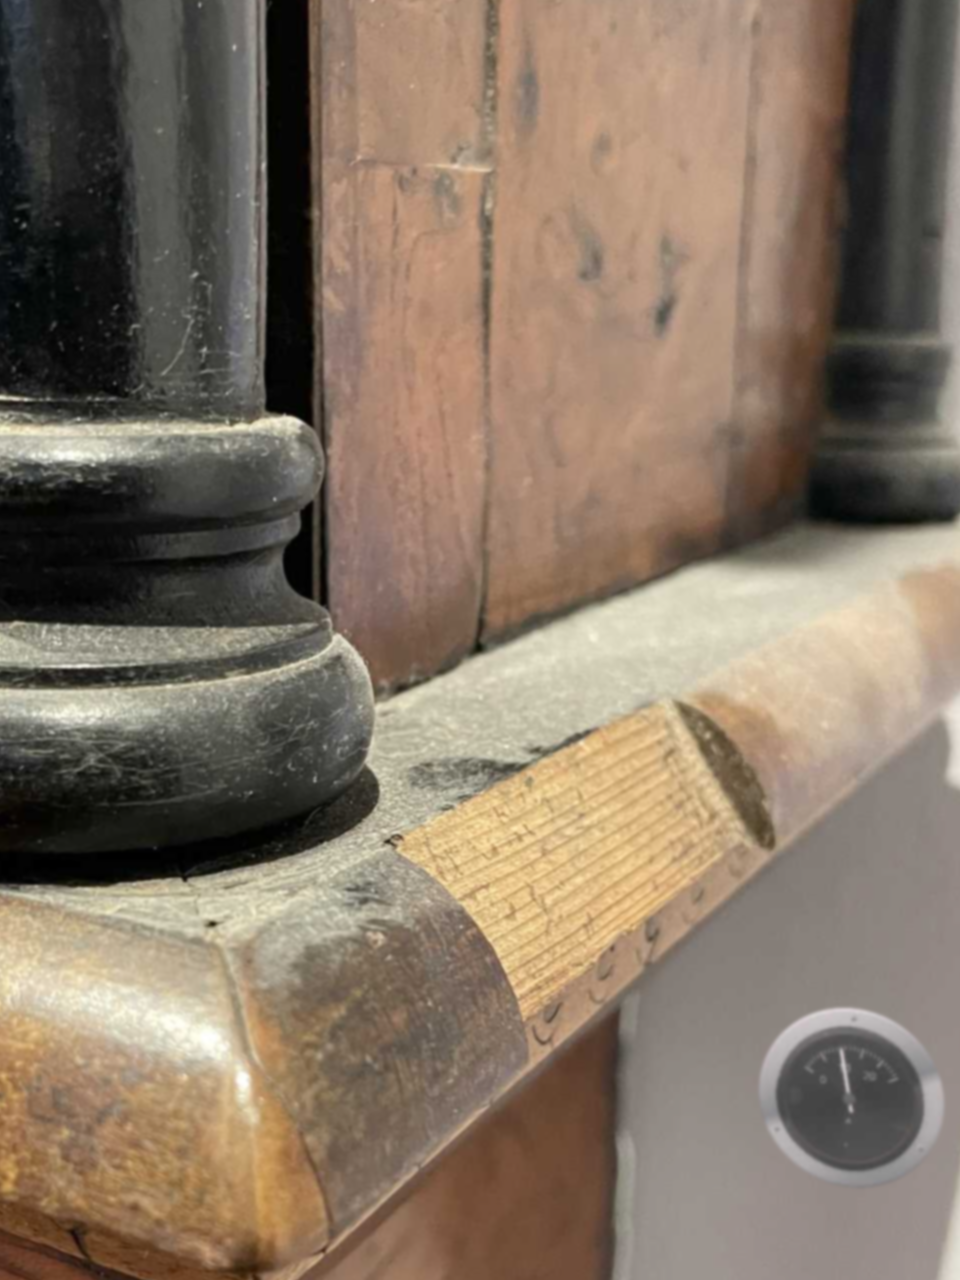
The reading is 10A
